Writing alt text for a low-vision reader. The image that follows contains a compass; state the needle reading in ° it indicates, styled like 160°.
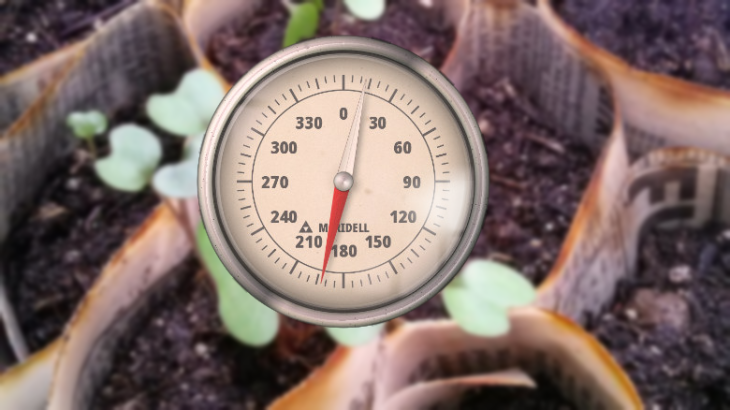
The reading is 192.5°
